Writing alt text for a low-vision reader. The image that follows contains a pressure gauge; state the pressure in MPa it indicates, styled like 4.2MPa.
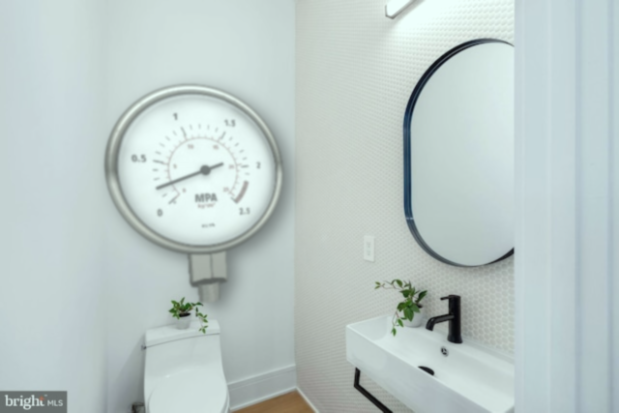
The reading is 0.2MPa
